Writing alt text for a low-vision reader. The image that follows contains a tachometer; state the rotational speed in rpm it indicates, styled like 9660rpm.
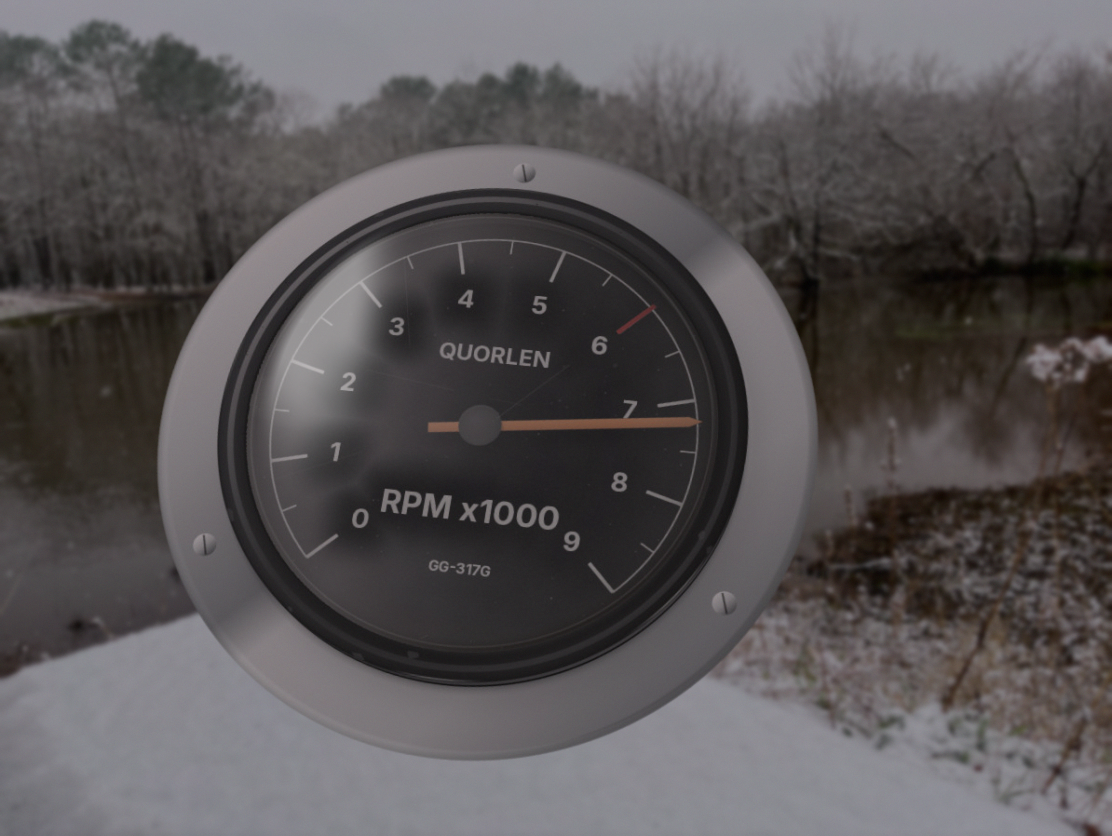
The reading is 7250rpm
